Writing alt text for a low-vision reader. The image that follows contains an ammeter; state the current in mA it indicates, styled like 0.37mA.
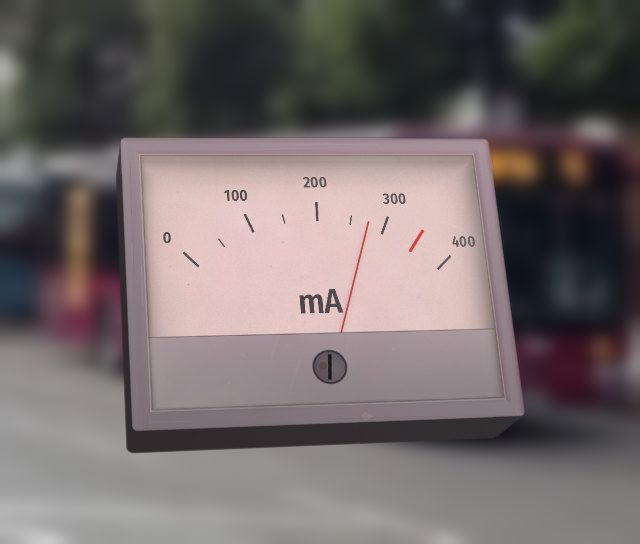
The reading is 275mA
